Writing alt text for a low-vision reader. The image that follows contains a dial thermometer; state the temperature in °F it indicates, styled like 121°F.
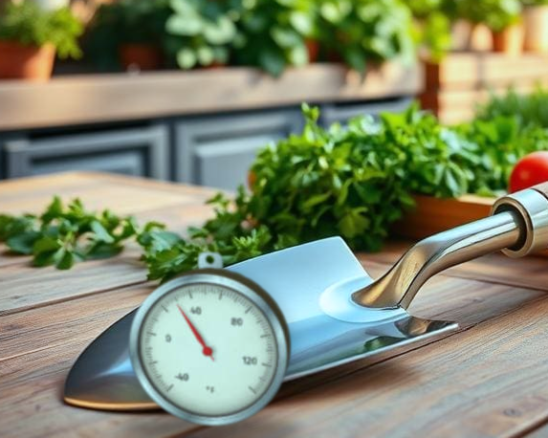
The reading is 30°F
